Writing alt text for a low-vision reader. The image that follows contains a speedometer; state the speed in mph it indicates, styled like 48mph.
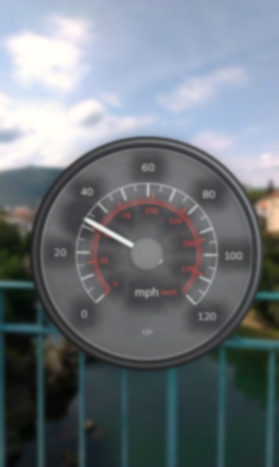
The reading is 32.5mph
